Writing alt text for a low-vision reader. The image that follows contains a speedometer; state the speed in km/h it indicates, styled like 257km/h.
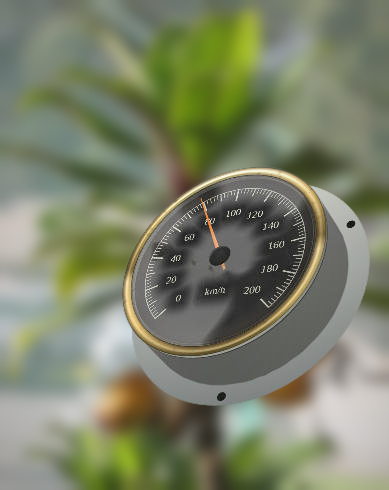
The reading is 80km/h
